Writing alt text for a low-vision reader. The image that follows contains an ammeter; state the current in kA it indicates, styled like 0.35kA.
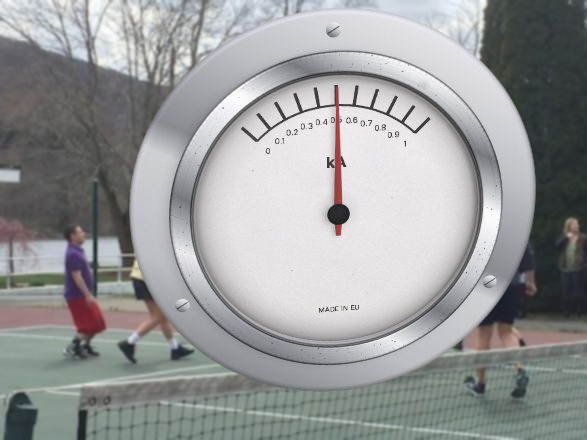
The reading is 0.5kA
